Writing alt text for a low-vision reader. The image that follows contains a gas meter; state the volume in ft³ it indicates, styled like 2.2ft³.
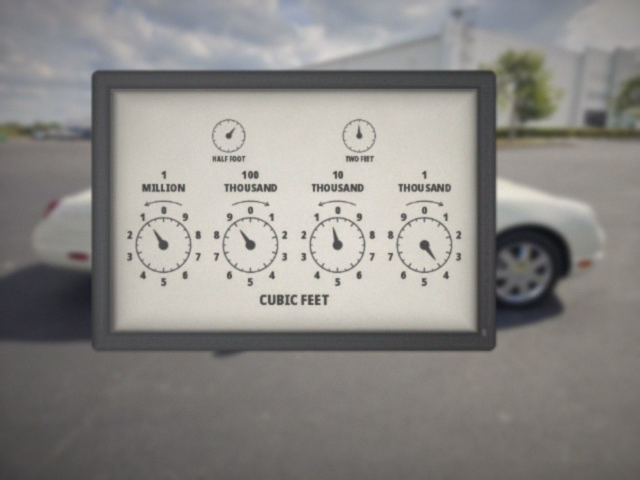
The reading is 90400ft³
